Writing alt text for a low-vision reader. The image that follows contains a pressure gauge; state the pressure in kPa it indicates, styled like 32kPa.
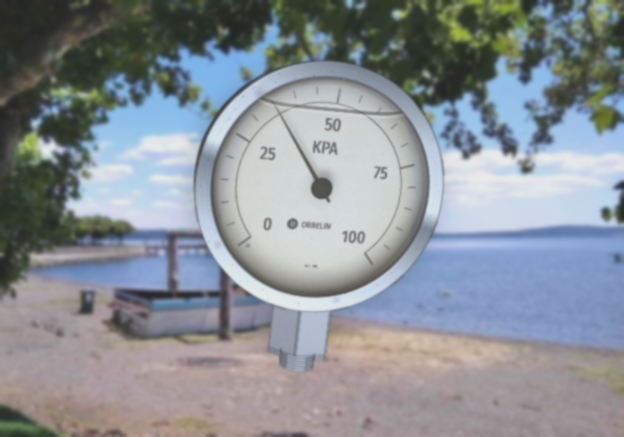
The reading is 35kPa
